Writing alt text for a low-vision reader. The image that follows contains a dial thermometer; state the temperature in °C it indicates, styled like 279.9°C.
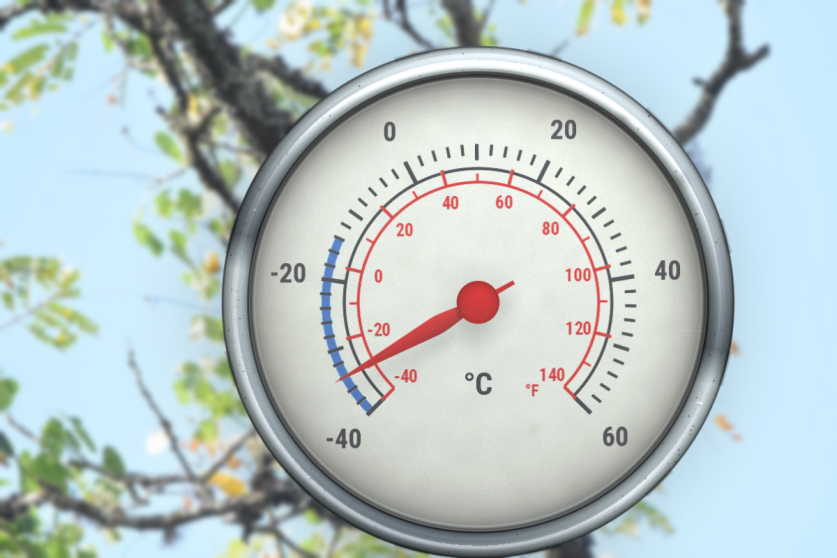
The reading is -34°C
